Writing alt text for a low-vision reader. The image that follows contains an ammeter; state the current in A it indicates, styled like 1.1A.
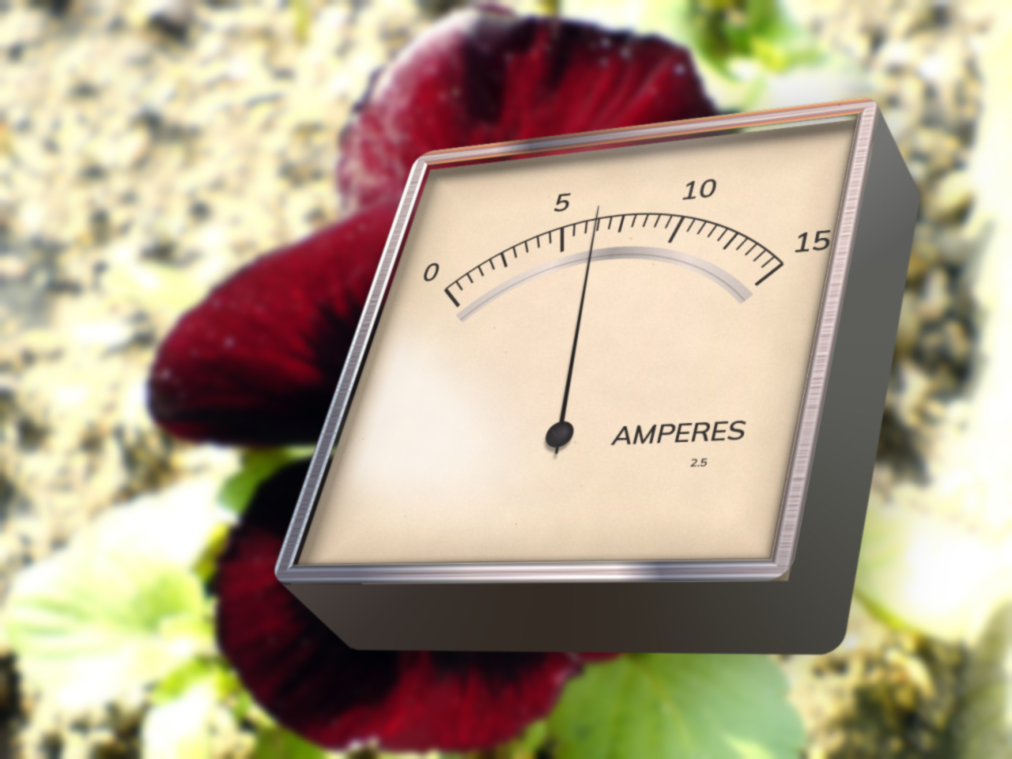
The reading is 6.5A
